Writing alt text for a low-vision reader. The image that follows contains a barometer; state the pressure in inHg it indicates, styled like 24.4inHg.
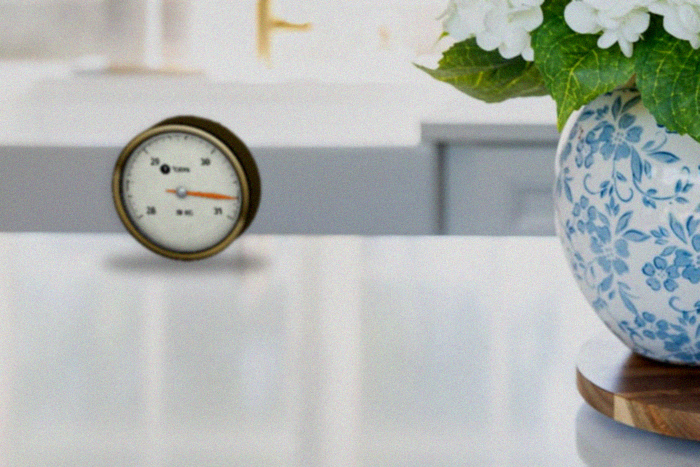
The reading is 30.7inHg
